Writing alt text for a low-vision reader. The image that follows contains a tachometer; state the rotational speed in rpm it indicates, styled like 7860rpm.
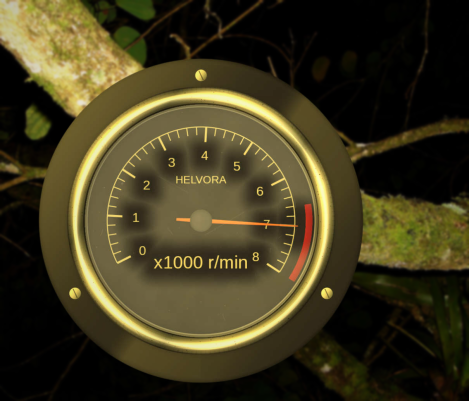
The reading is 7000rpm
